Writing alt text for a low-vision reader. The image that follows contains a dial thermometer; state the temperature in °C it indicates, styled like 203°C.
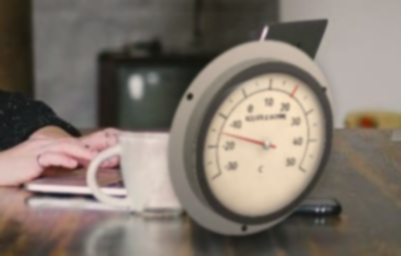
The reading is -15°C
